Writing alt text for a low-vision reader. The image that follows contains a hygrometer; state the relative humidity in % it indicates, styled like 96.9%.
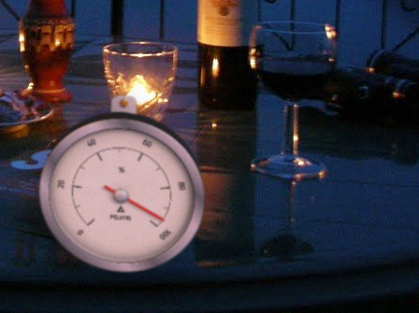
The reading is 95%
